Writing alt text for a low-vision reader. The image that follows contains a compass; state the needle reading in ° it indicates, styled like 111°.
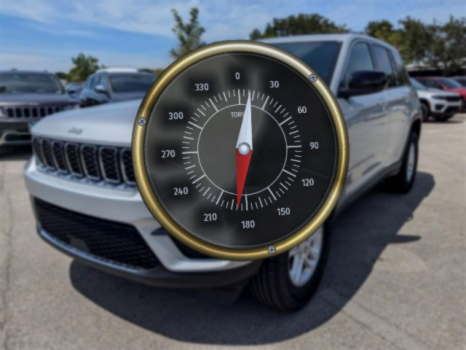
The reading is 190°
